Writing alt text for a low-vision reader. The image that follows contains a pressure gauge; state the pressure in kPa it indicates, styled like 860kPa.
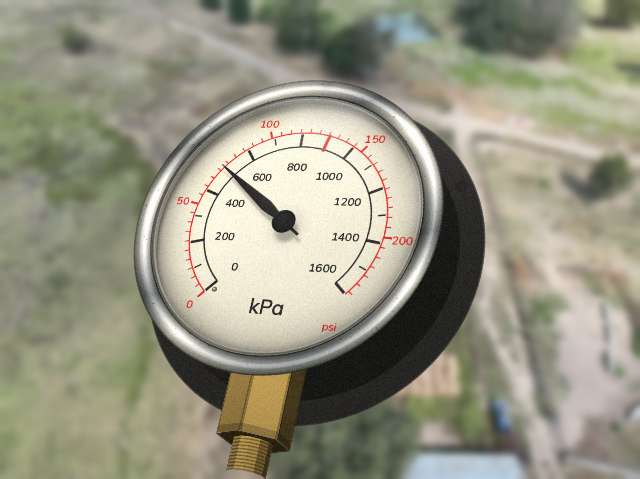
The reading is 500kPa
